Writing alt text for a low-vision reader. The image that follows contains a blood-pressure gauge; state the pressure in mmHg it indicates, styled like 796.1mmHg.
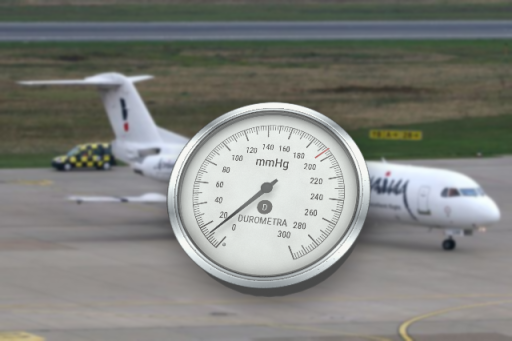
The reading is 10mmHg
